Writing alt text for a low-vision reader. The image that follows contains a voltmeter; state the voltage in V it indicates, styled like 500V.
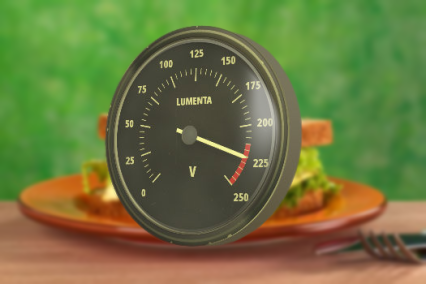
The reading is 225V
